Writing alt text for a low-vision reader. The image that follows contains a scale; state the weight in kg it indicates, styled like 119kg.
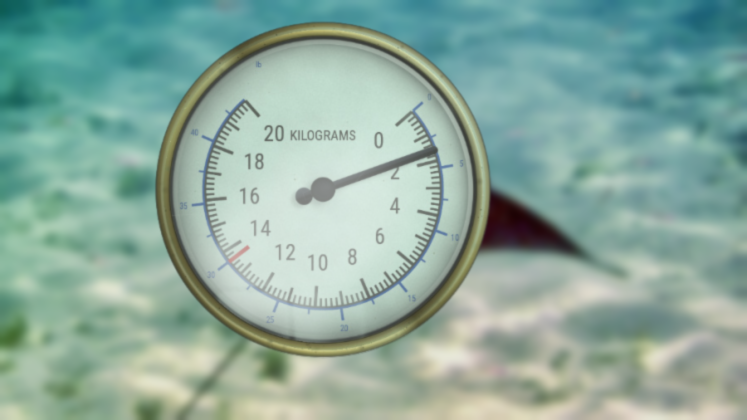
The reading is 1.6kg
